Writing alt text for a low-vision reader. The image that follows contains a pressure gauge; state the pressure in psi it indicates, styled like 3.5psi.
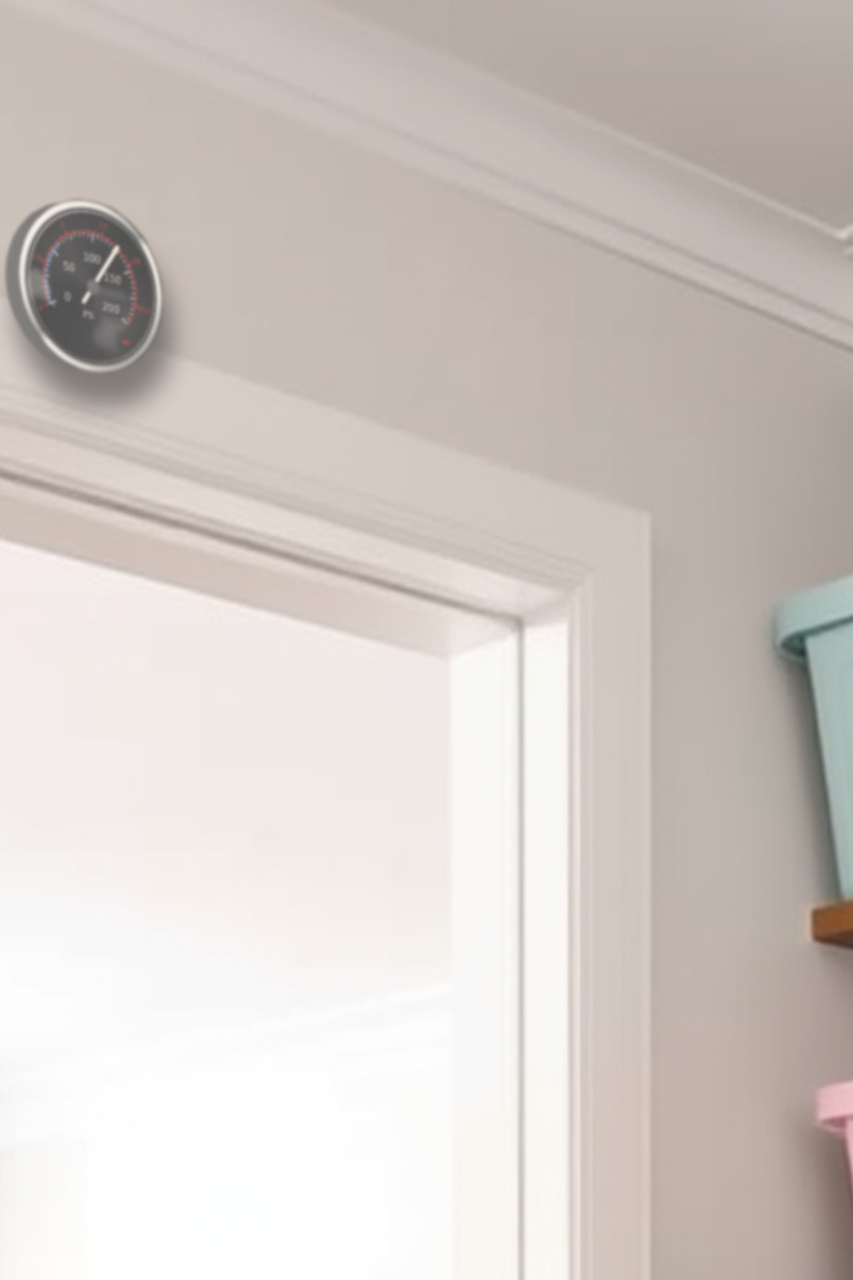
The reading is 125psi
